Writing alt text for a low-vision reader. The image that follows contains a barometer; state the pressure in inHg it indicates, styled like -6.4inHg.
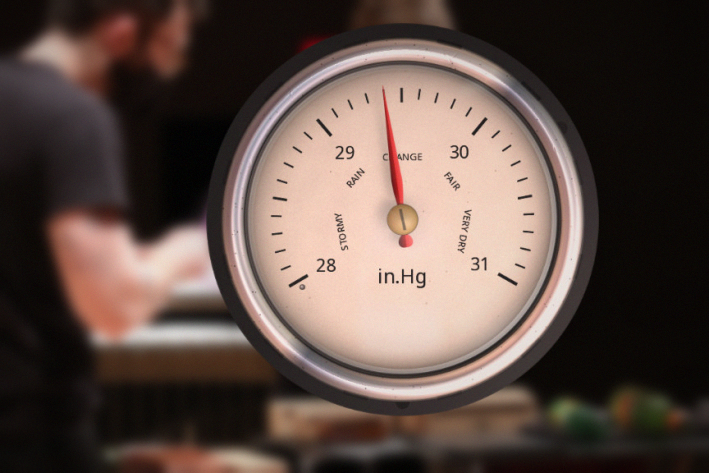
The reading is 29.4inHg
